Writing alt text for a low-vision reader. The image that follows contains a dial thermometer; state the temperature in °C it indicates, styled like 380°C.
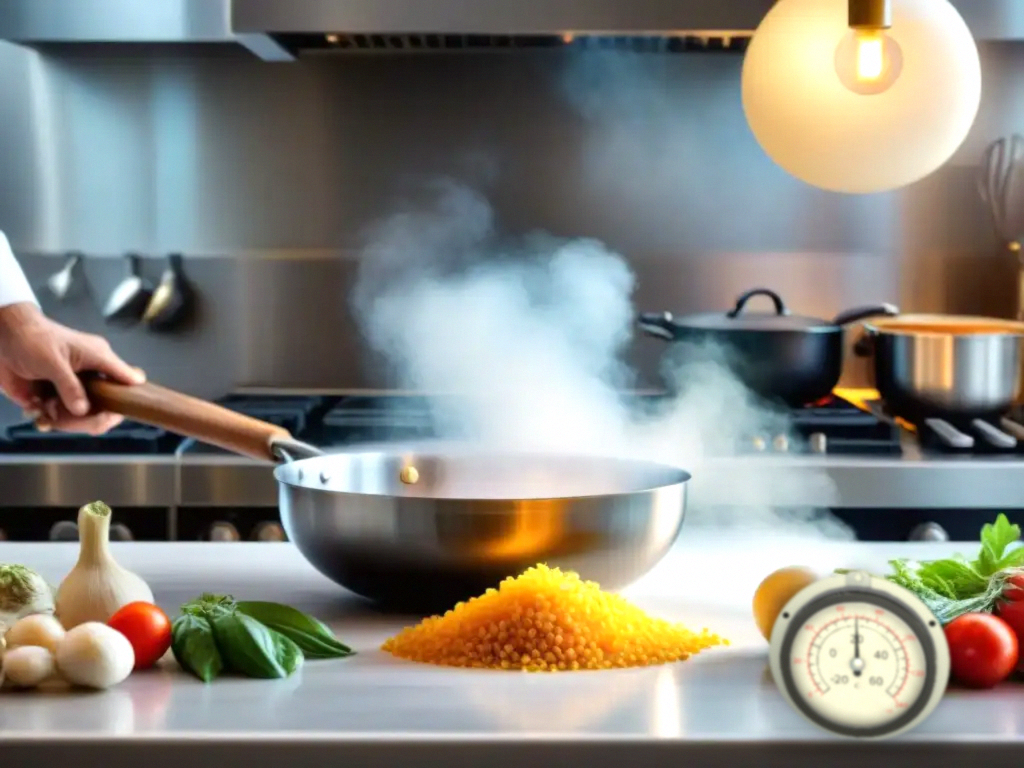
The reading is 20°C
